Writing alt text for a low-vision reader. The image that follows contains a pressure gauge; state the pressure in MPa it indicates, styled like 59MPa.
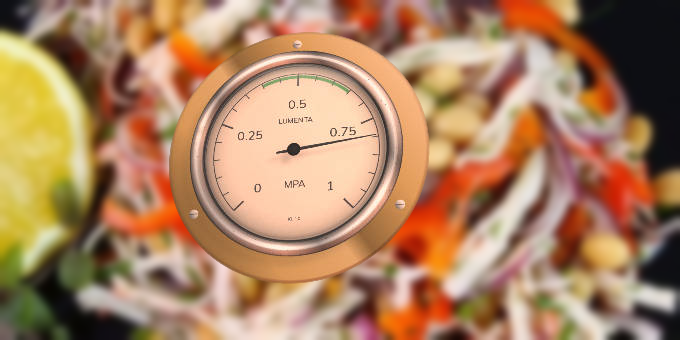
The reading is 0.8MPa
